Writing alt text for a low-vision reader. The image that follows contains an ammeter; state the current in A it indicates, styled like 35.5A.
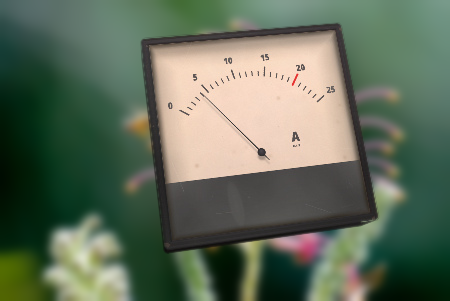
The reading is 4A
